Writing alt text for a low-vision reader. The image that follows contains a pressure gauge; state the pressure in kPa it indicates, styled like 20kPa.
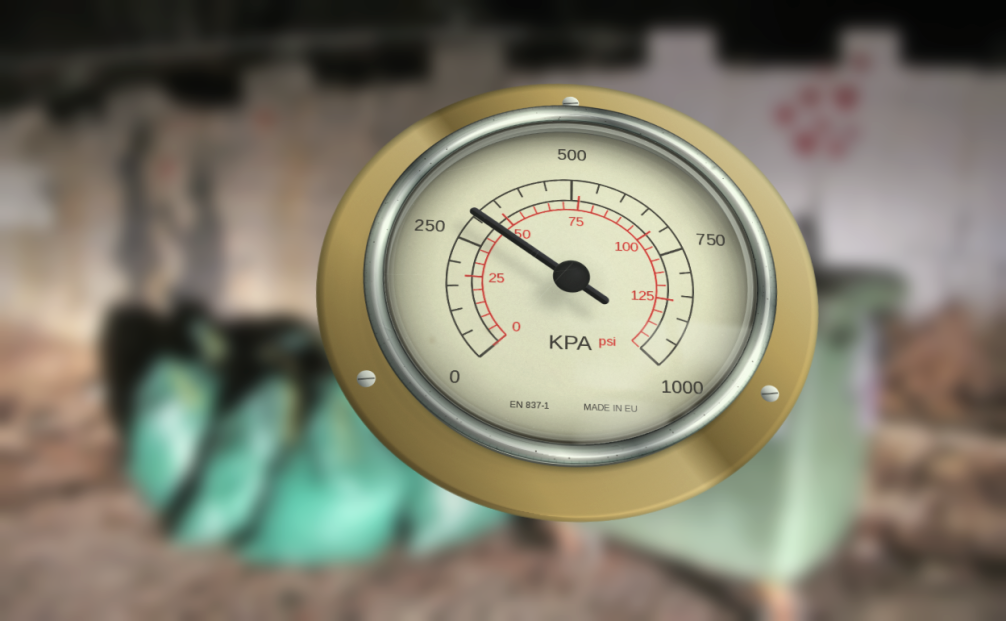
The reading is 300kPa
